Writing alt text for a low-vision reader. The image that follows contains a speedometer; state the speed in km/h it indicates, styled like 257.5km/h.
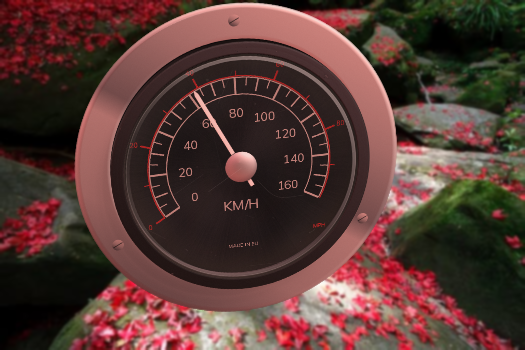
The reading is 62.5km/h
